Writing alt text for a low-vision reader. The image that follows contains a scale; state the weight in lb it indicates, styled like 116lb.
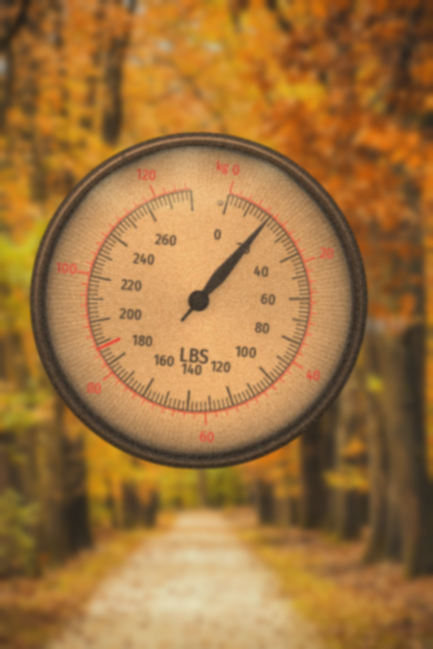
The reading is 20lb
